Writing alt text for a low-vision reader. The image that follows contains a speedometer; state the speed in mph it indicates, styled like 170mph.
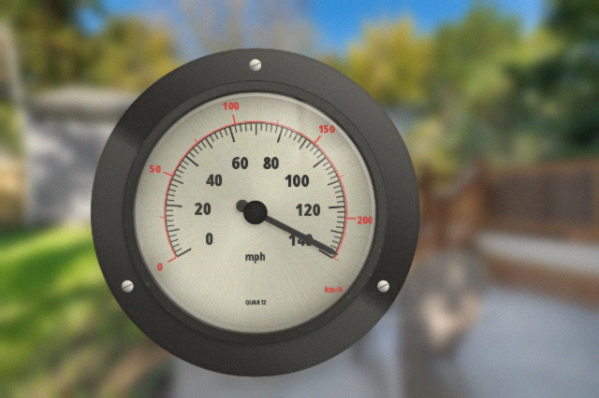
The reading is 138mph
